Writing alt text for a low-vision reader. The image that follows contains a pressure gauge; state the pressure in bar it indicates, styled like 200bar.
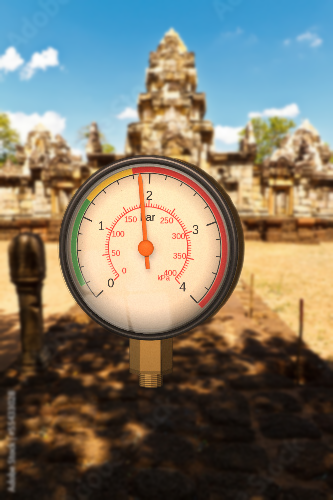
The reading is 1.9bar
